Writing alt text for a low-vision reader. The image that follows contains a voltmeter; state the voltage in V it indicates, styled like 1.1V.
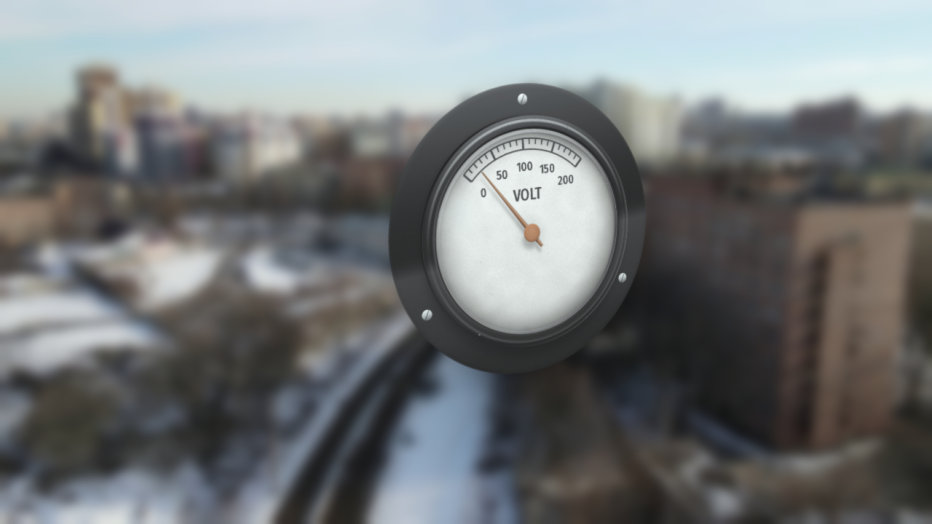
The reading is 20V
